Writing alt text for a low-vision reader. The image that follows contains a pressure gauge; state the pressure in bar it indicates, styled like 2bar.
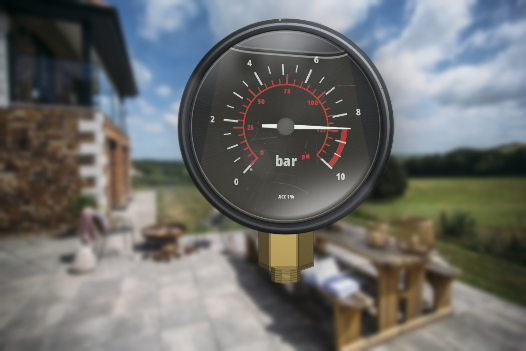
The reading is 8.5bar
